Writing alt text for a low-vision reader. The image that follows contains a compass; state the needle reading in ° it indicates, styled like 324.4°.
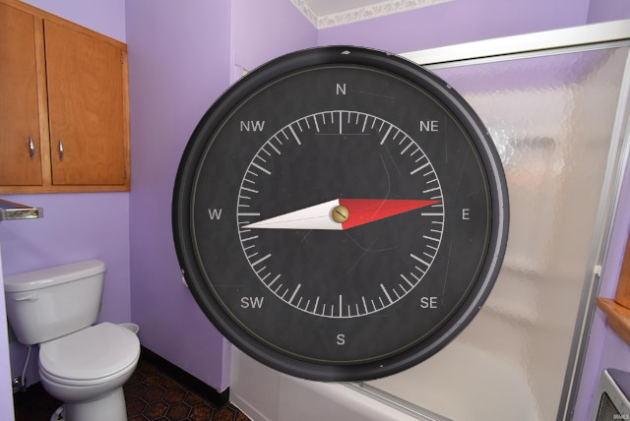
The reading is 82.5°
